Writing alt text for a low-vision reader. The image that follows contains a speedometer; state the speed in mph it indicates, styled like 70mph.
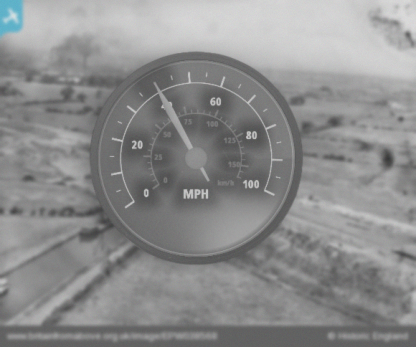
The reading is 40mph
